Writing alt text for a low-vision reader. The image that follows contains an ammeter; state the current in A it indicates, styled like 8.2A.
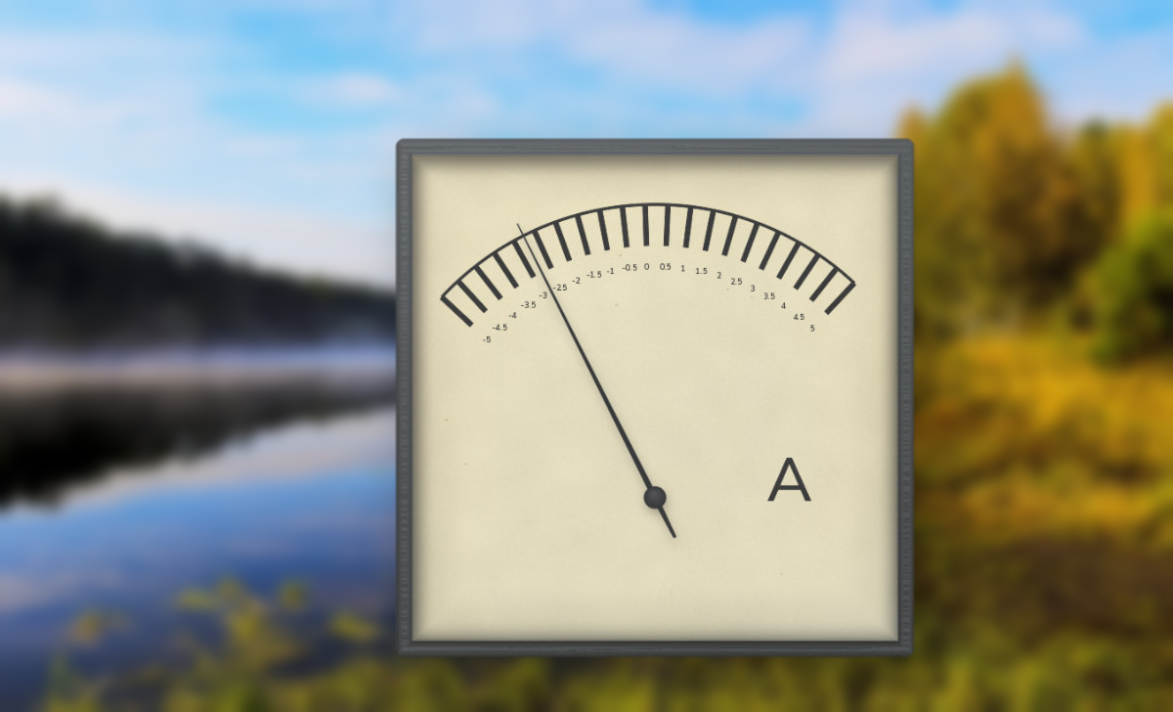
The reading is -2.75A
